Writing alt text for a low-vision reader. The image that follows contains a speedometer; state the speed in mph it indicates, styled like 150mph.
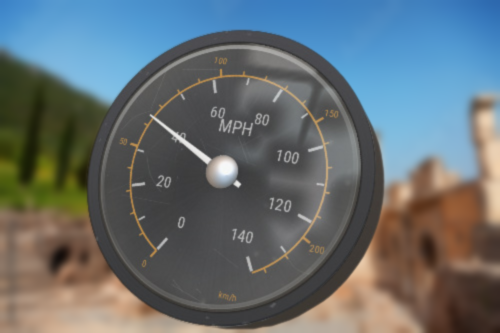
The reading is 40mph
